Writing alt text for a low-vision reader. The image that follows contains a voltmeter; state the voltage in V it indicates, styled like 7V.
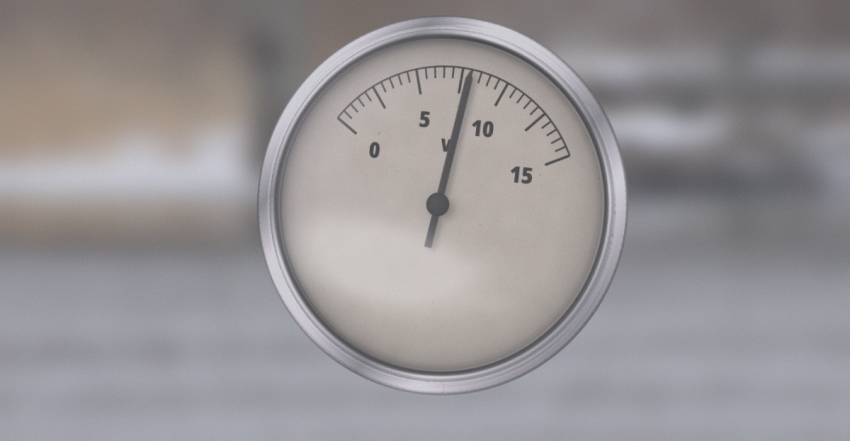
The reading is 8V
